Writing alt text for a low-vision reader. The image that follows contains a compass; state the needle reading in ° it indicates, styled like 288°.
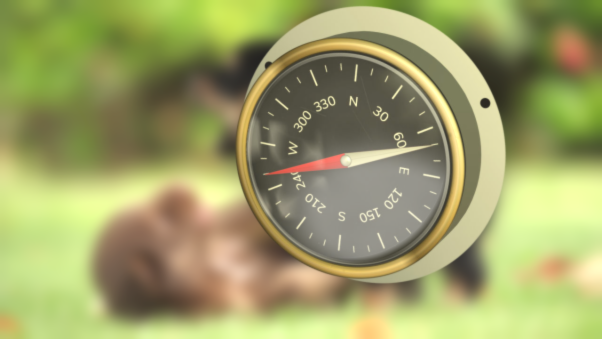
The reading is 250°
